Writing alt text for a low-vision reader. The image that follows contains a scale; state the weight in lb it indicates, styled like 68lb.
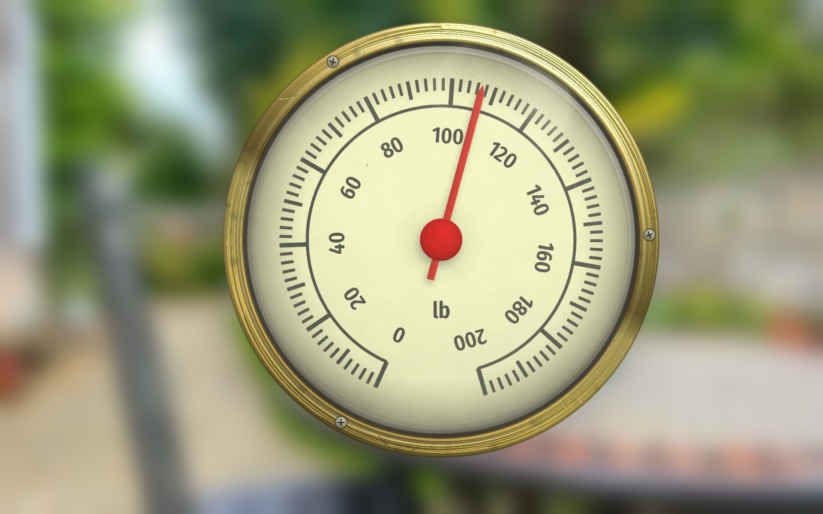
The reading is 107lb
